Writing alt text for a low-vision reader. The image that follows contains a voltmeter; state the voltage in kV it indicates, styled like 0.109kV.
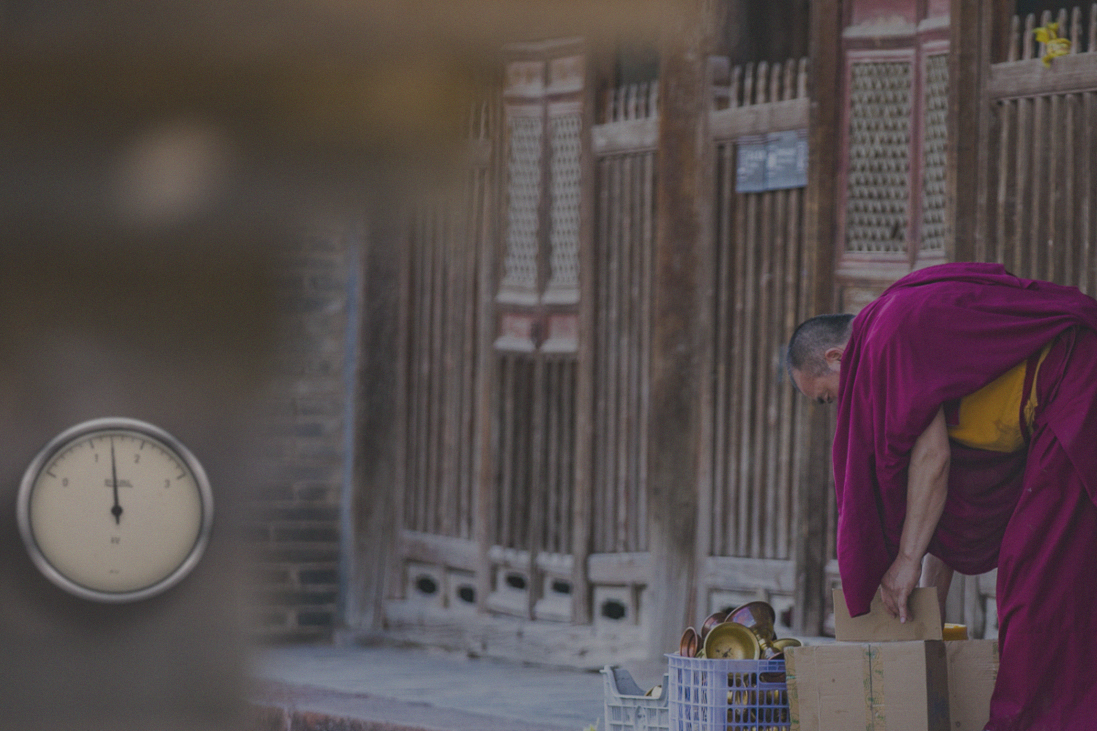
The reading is 1.4kV
